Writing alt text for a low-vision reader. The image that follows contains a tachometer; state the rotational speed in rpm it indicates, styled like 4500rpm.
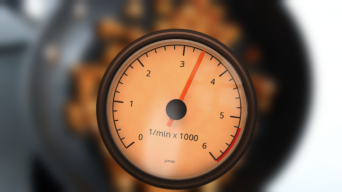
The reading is 3400rpm
